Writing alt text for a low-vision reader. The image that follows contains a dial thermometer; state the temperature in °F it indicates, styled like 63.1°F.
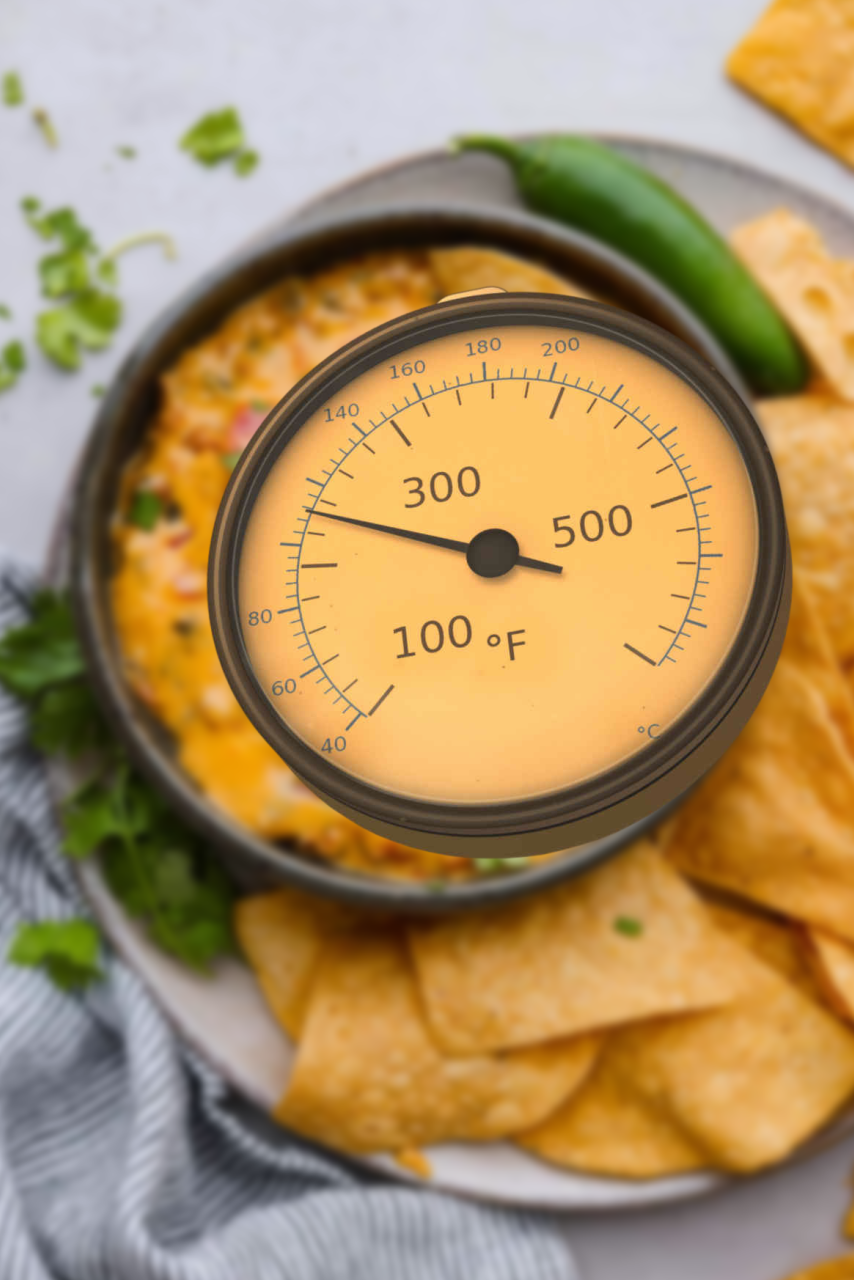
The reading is 230°F
